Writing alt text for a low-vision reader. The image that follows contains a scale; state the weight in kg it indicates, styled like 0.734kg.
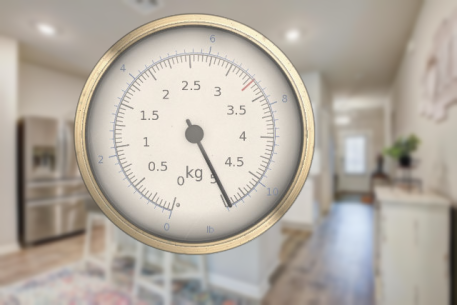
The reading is 4.95kg
